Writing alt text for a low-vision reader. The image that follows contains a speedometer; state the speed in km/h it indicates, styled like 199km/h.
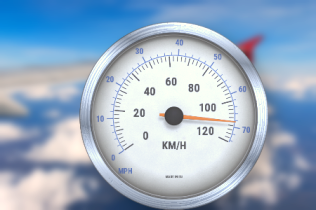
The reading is 110km/h
